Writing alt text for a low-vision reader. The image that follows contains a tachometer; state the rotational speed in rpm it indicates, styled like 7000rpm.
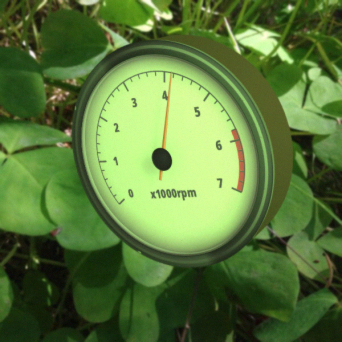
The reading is 4200rpm
